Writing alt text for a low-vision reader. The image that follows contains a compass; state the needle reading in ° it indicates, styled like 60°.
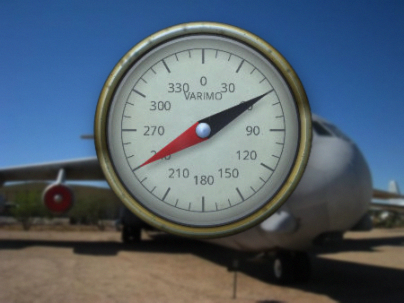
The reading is 240°
